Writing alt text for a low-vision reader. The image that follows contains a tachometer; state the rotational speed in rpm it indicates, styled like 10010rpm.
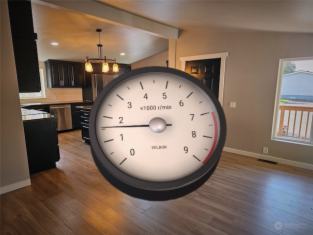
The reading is 1500rpm
